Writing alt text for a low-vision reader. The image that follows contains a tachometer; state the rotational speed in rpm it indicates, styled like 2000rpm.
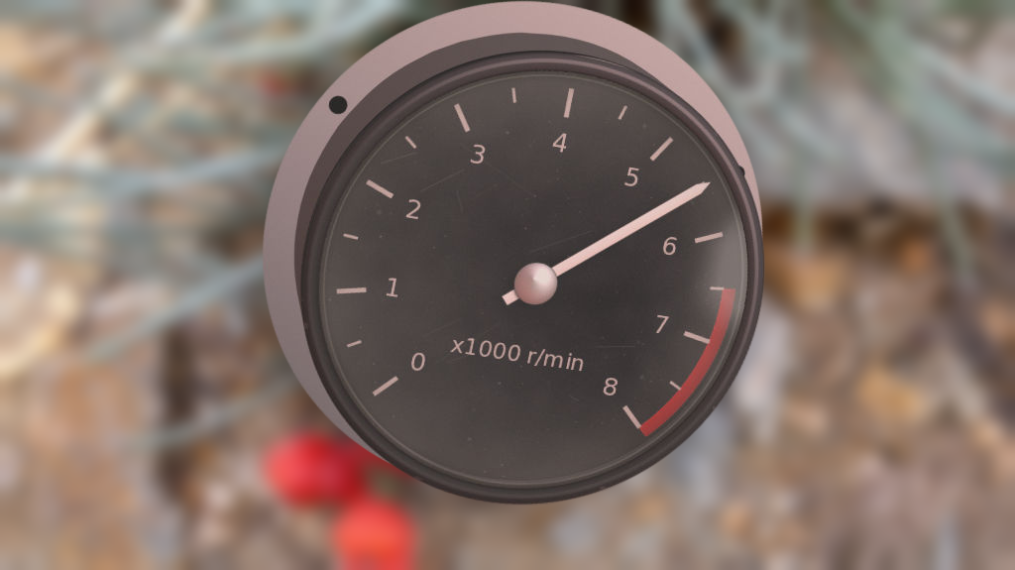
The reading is 5500rpm
